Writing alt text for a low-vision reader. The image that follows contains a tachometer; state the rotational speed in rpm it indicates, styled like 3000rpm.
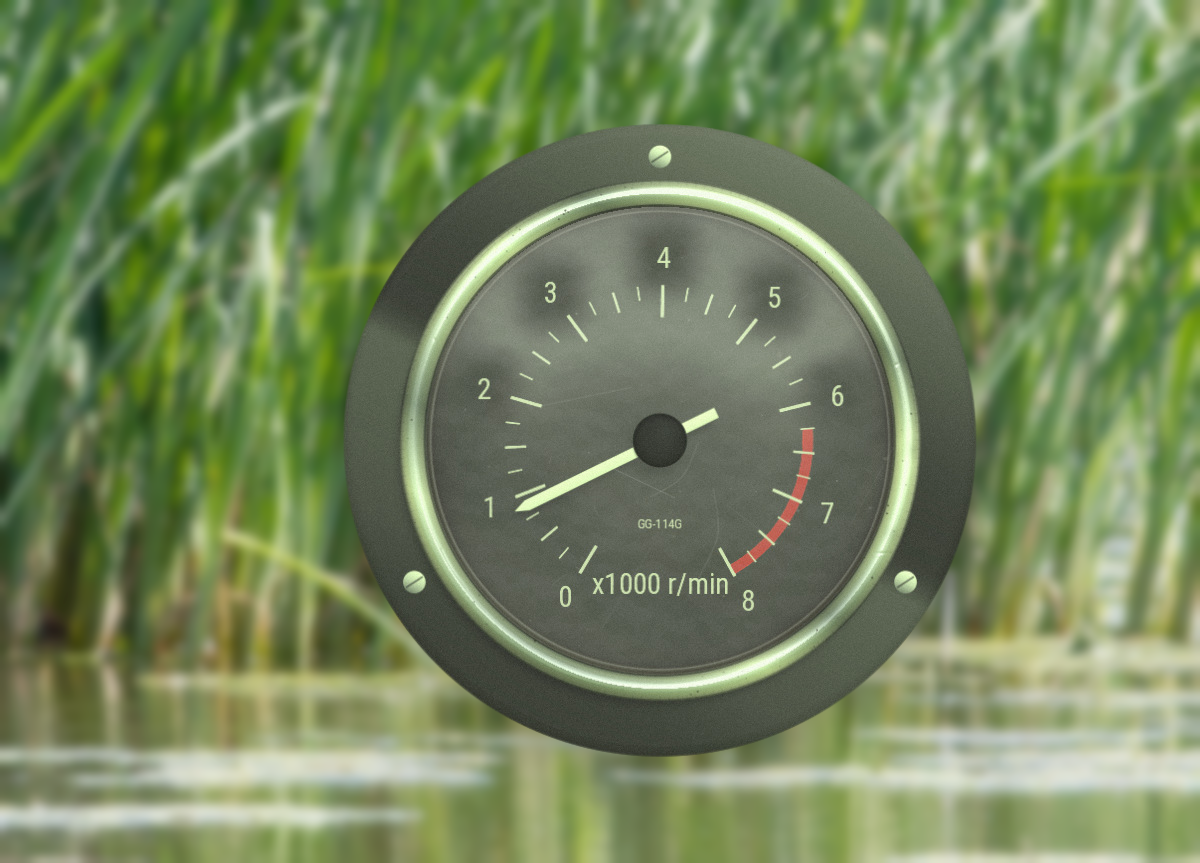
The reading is 875rpm
